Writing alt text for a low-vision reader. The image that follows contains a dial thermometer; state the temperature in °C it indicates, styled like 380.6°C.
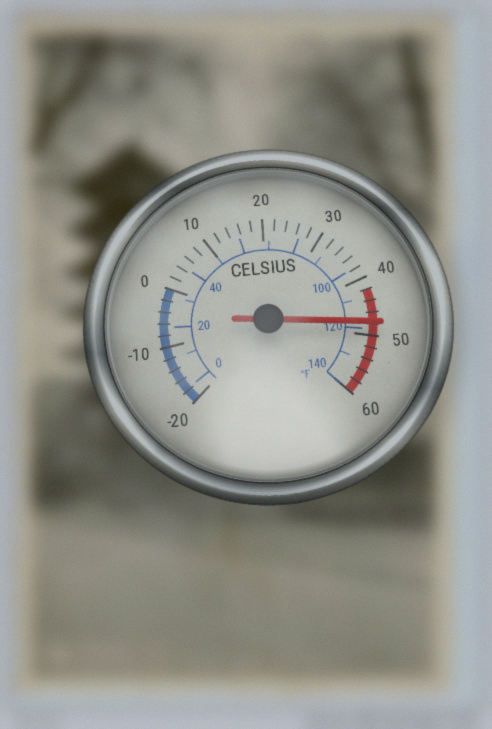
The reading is 48°C
